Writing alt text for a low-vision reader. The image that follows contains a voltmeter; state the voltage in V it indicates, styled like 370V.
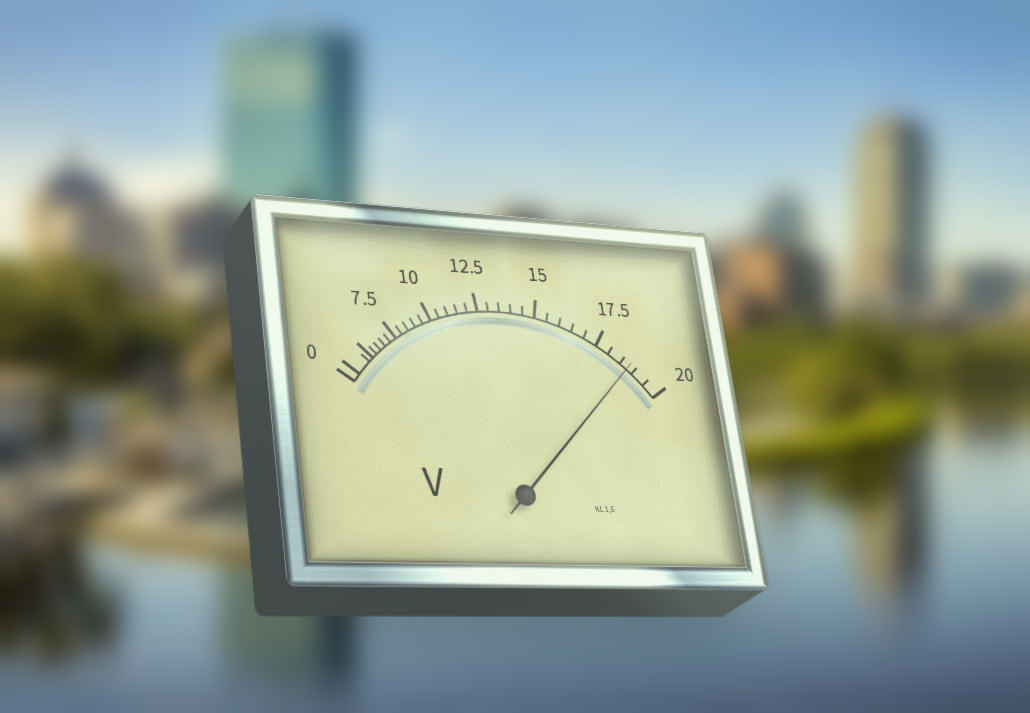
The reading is 18.75V
